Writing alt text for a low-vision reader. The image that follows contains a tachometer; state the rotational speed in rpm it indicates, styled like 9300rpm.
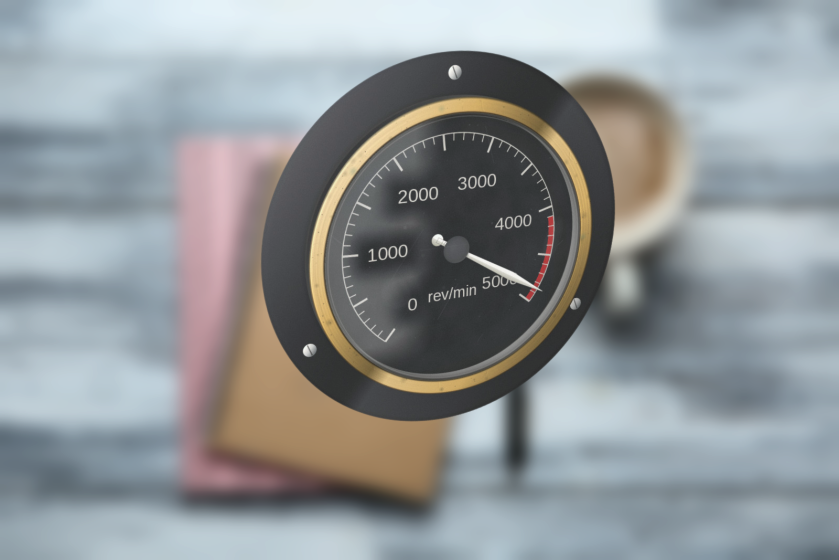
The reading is 4850rpm
